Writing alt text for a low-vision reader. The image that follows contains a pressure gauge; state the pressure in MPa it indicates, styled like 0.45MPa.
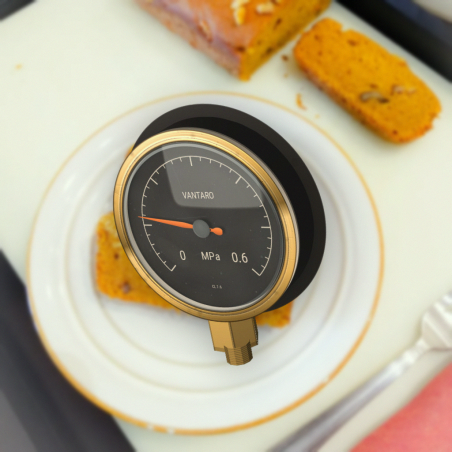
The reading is 0.12MPa
